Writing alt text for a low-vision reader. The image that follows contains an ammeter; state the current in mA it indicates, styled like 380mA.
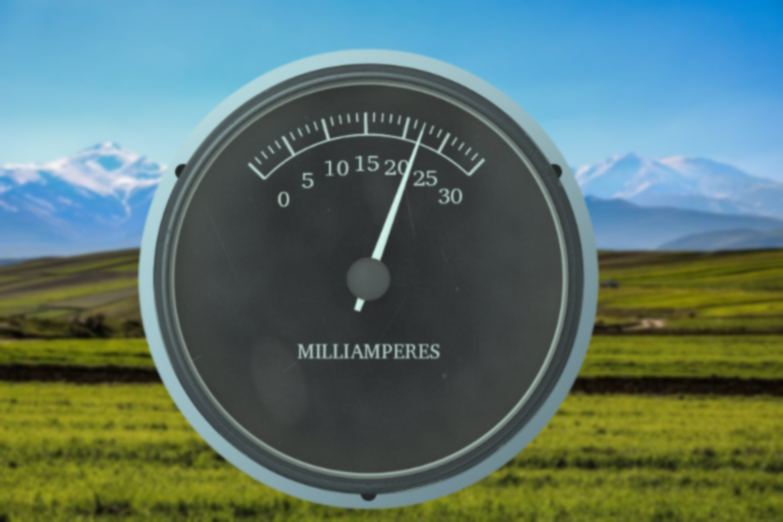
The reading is 22mA
